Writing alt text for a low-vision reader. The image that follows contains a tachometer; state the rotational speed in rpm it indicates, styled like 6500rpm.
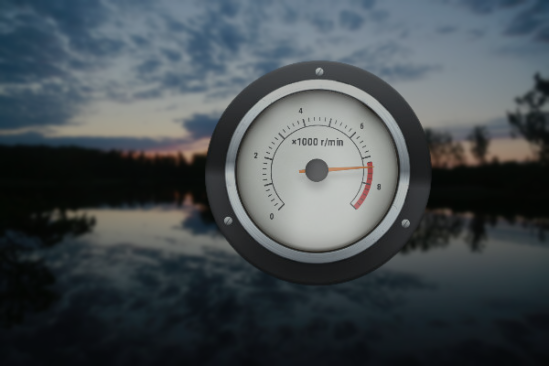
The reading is 7400rpm
